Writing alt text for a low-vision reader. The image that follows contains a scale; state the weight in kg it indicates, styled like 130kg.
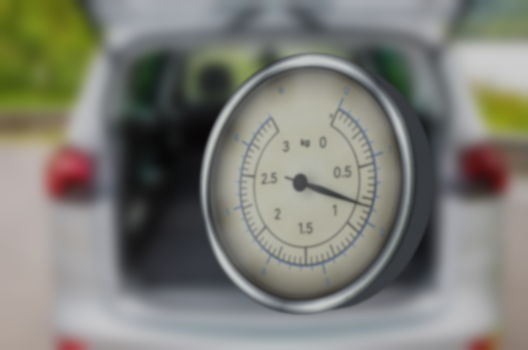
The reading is 0.8kg
